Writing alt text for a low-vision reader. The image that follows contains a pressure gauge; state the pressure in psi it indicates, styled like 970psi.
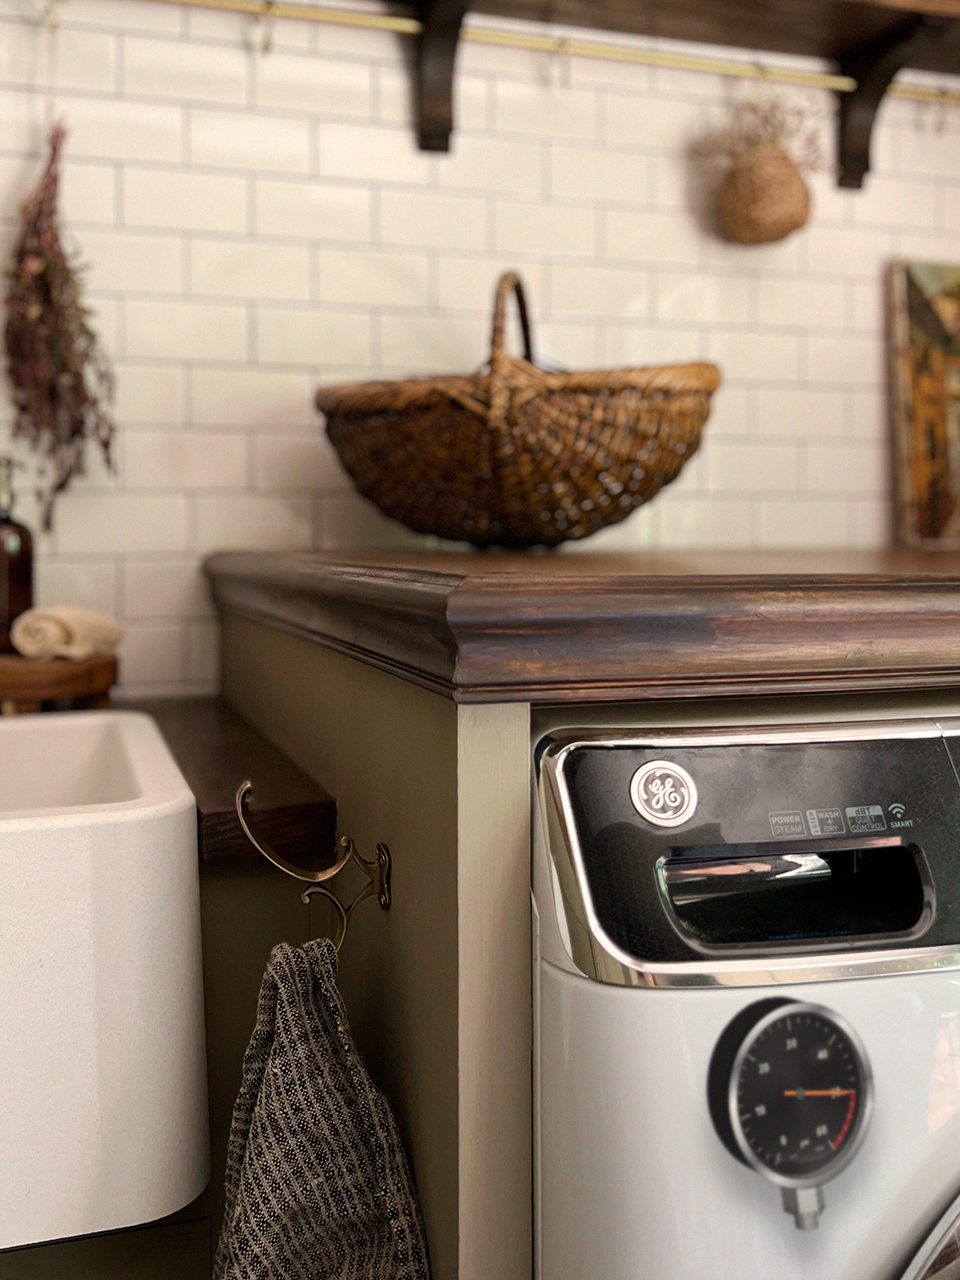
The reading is 50psi
